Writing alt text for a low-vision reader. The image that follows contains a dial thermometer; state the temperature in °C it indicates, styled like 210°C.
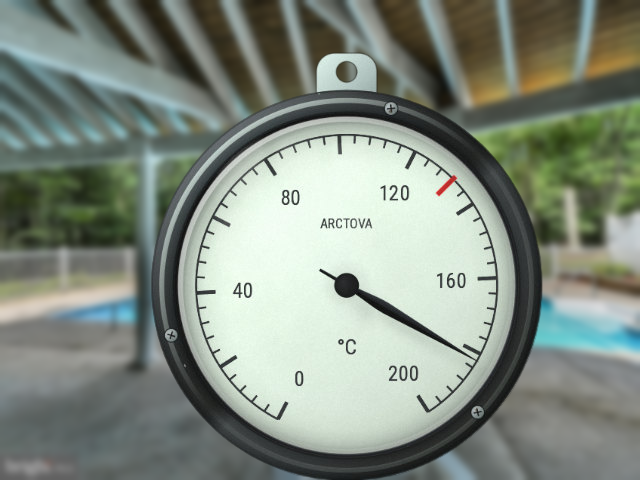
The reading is 182°C
